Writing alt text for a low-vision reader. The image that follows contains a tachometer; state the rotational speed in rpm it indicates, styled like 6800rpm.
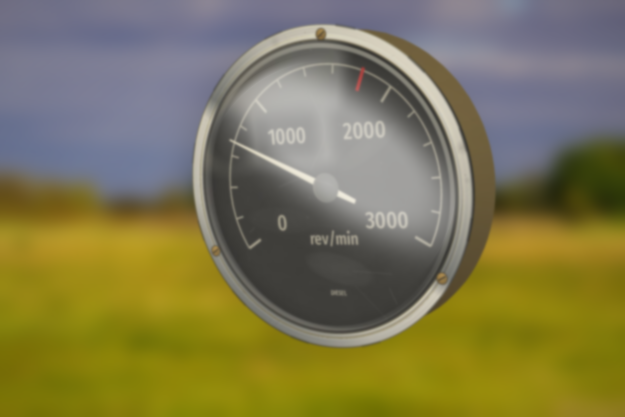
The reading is 700rpm
